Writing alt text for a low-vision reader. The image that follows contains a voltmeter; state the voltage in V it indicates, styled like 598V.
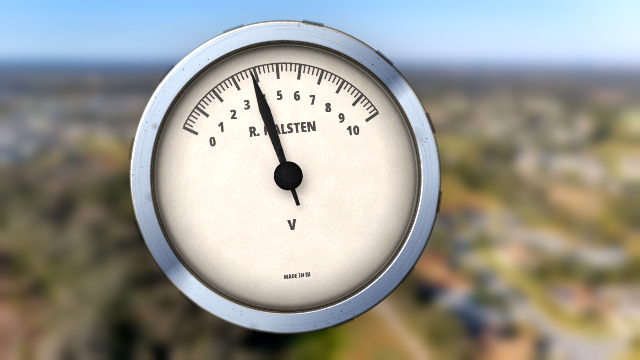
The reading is 3.8V
